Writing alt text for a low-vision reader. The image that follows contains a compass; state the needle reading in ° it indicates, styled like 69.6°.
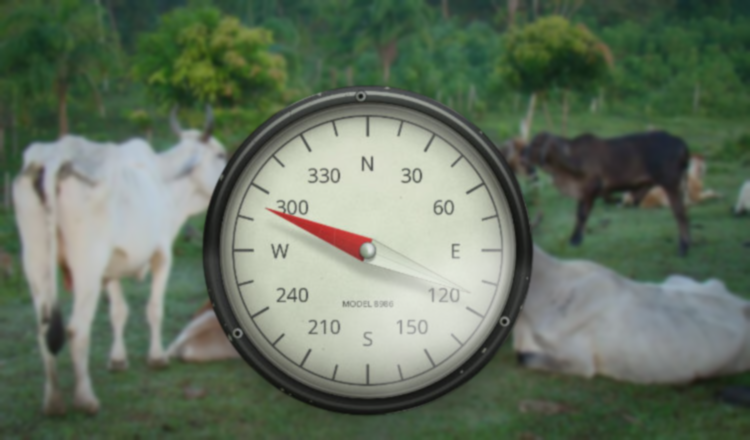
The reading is 292.5°
